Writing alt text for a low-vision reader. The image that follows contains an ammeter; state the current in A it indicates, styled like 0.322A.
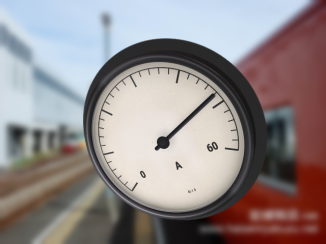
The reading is 48A
